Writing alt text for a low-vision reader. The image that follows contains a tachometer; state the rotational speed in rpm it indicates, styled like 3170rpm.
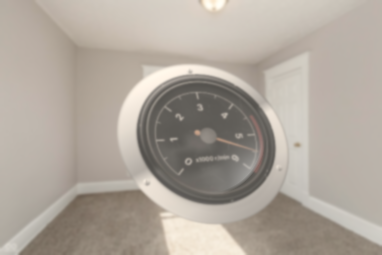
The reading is 5500rpm
